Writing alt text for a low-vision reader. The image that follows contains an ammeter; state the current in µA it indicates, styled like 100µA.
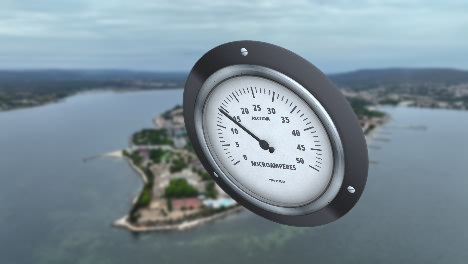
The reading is 15µA
